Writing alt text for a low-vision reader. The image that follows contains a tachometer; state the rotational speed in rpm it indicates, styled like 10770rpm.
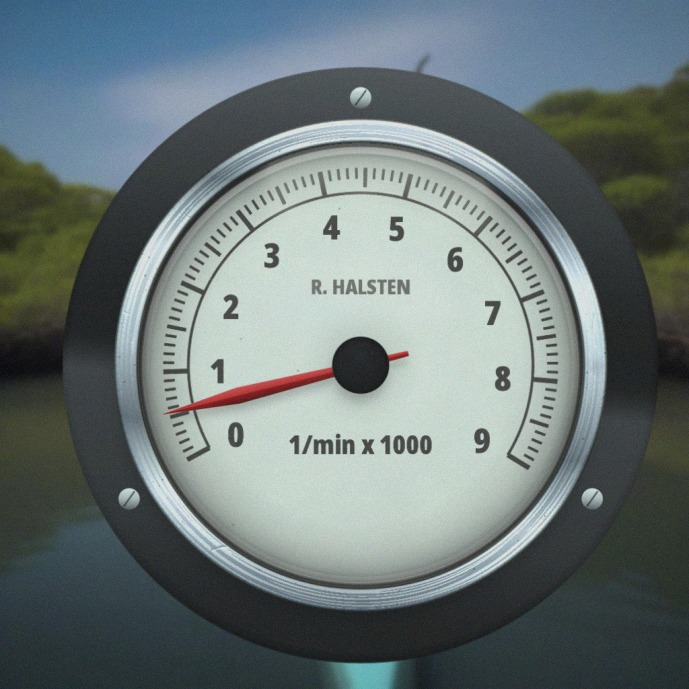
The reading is 550rpm
